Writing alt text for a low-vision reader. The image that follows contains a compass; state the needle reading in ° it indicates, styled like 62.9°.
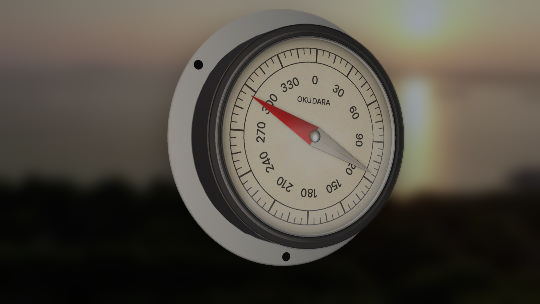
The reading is 295°
